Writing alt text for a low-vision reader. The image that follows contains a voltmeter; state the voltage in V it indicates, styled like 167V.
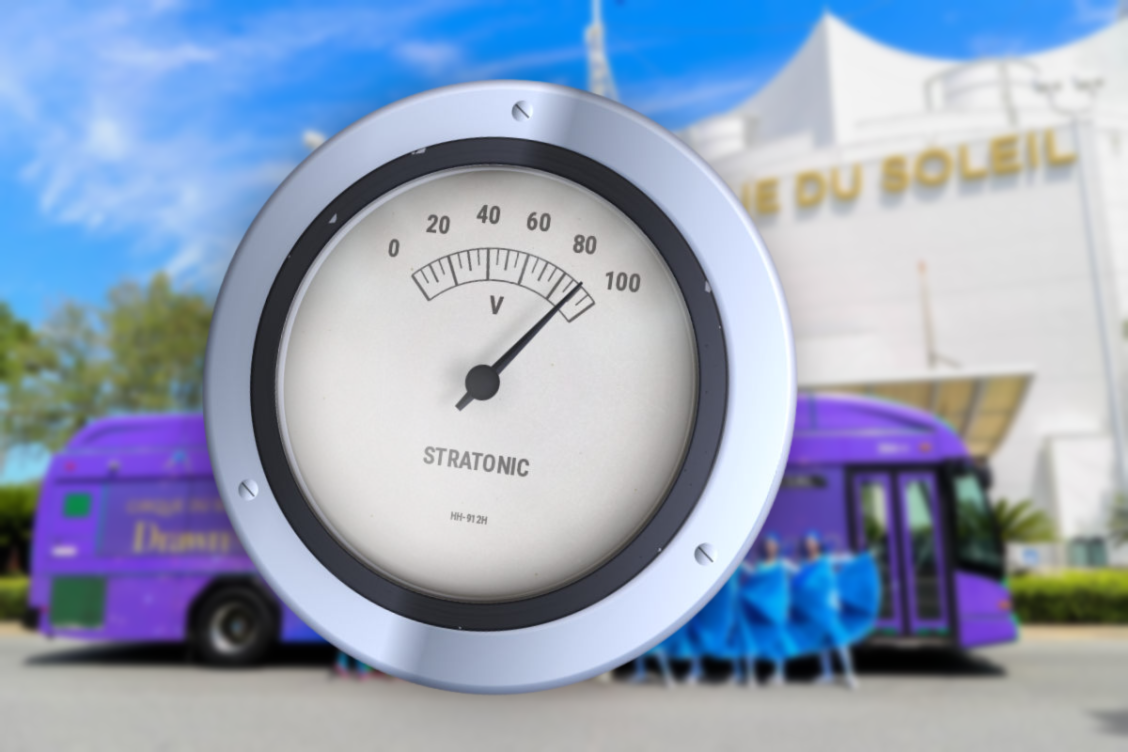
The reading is 90V
